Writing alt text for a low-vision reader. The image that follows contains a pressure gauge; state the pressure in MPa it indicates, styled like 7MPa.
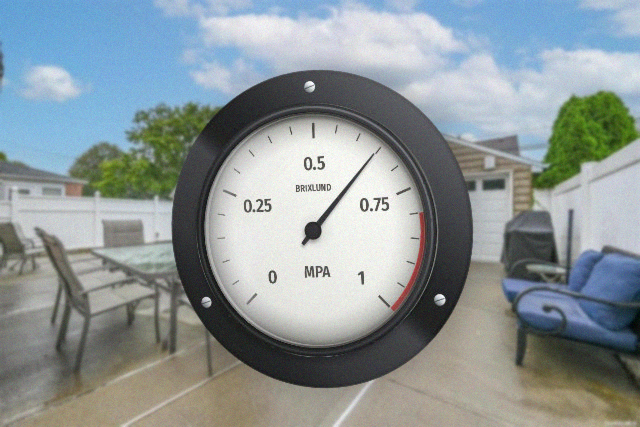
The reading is 0.65MPa
